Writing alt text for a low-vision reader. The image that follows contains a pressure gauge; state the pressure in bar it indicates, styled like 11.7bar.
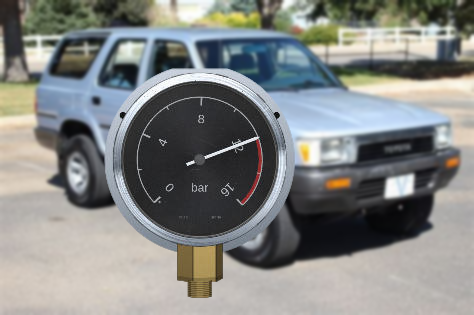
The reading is 12bar
